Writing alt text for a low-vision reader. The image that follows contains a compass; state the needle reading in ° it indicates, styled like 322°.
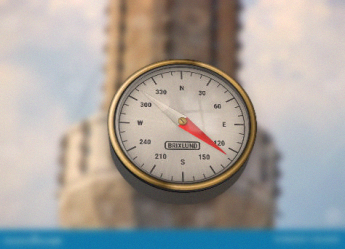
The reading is 130°
